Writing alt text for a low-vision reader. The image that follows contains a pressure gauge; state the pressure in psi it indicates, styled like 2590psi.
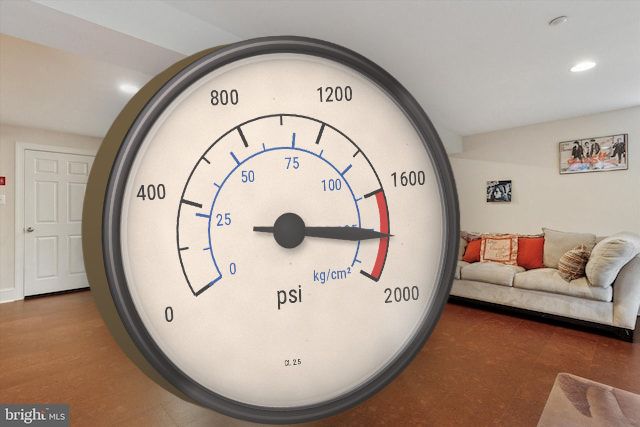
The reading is 1800psi
